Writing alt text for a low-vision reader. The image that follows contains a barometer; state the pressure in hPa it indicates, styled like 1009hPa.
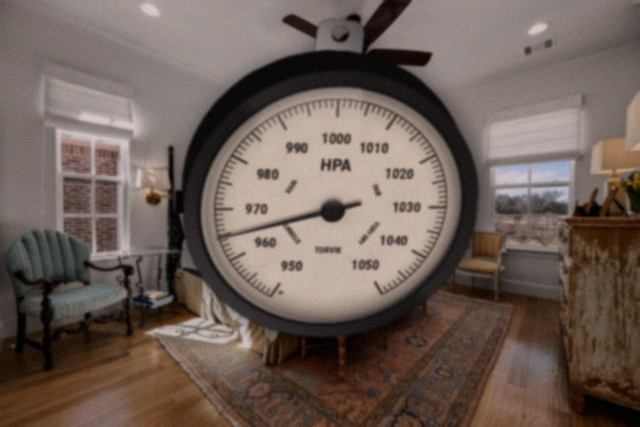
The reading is 965hPa
